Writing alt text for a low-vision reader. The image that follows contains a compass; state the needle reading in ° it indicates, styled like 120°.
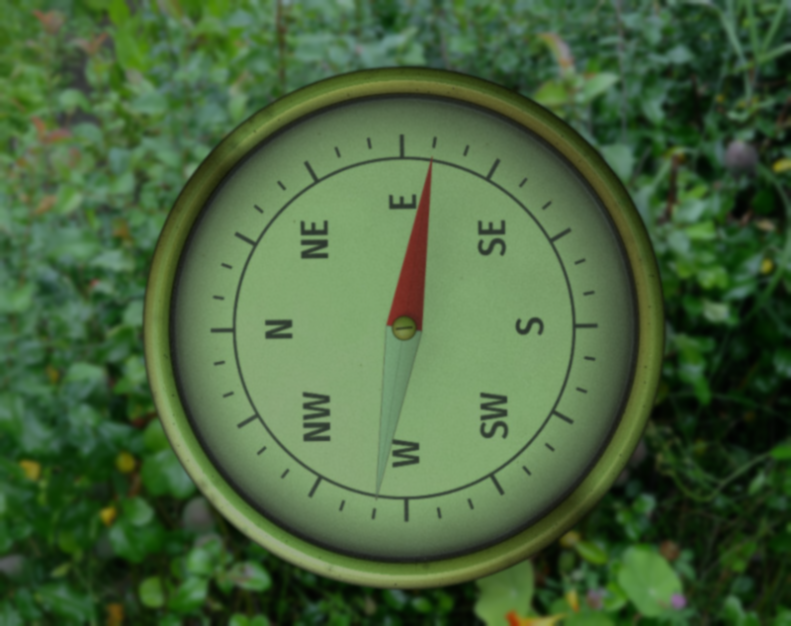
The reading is 100°
